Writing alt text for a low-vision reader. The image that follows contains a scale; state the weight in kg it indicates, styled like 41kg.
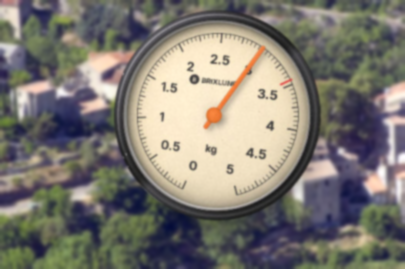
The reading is 3kg
